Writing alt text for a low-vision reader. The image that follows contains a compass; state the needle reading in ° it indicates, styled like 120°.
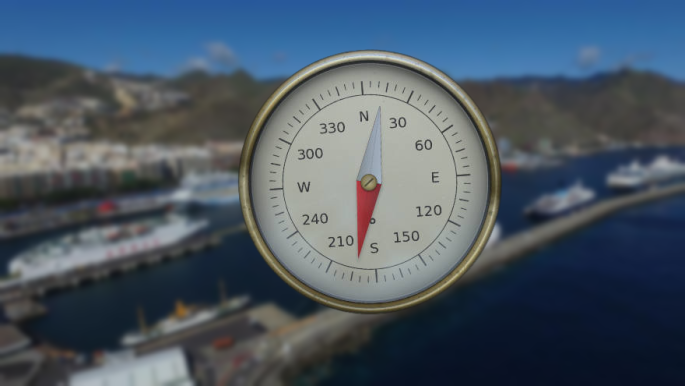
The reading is 192.5°
